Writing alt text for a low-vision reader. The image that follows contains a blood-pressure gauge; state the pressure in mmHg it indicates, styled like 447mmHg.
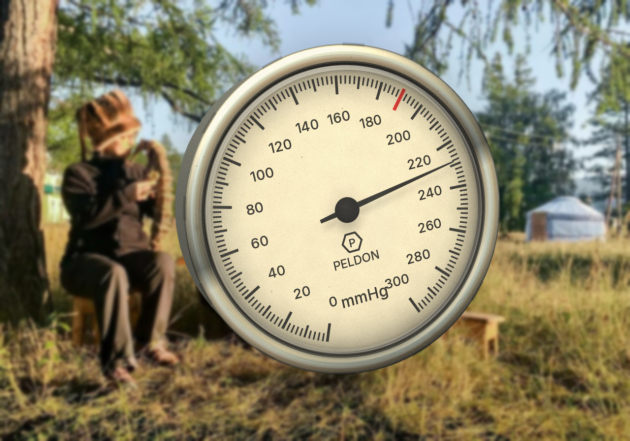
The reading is 228mmHg
